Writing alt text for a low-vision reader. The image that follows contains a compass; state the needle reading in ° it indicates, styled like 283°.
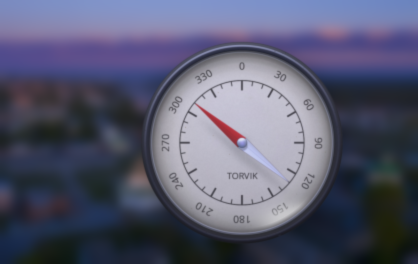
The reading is 310°
